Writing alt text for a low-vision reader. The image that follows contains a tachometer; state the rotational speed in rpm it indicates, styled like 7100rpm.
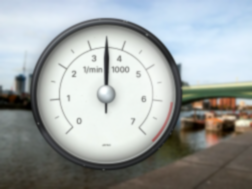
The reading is 3500rpm
